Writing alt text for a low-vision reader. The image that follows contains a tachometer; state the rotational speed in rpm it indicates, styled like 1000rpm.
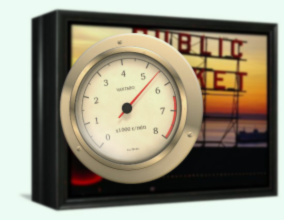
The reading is 5500rpm
